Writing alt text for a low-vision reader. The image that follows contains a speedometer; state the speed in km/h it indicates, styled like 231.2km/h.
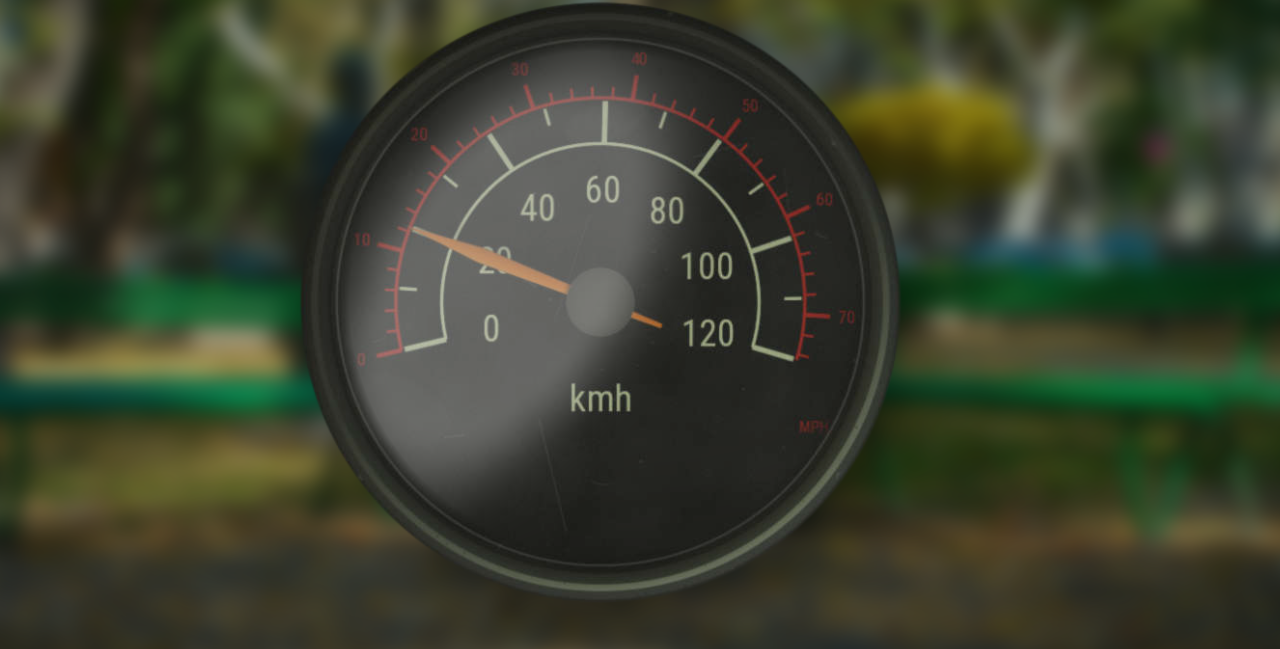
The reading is 20km/h
